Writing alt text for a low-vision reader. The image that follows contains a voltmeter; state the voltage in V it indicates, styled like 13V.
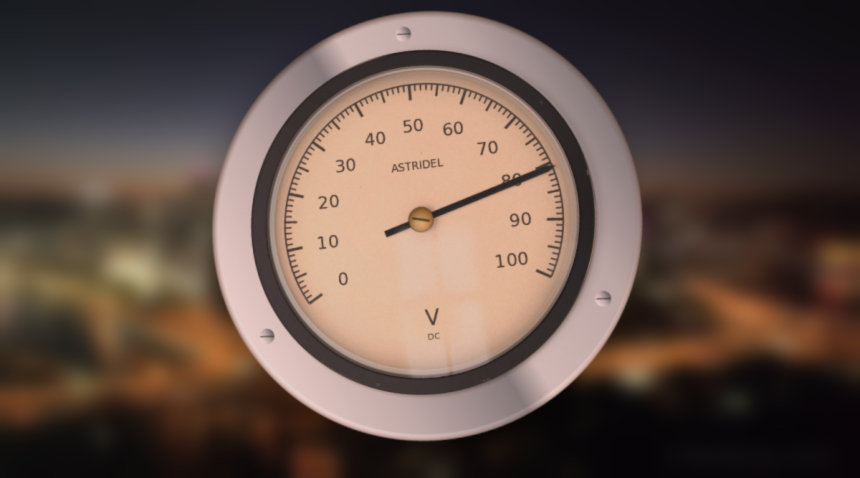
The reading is 81V
